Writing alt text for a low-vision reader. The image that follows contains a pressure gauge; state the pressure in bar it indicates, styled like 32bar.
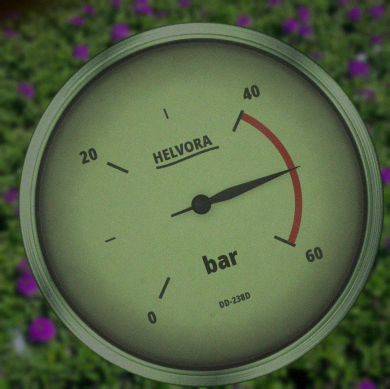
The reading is 50bar
